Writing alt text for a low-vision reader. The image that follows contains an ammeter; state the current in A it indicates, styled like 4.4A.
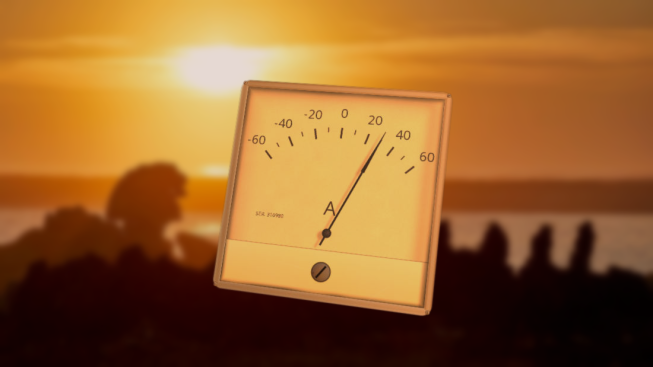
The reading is 30A
